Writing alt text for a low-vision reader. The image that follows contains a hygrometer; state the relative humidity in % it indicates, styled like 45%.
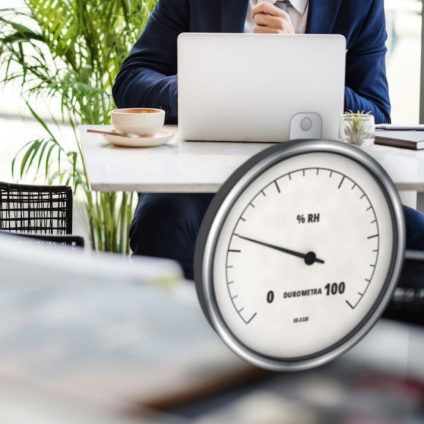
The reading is 24%
